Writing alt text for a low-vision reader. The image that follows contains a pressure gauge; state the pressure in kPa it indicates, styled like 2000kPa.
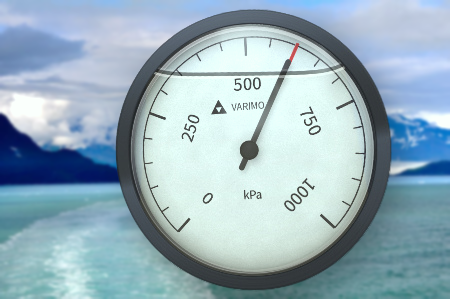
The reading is 600kPa
